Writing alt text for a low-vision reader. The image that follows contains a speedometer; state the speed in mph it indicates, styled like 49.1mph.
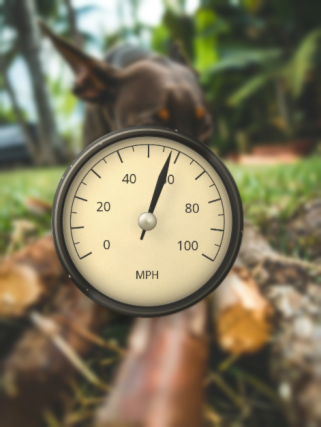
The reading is 57.5mph
